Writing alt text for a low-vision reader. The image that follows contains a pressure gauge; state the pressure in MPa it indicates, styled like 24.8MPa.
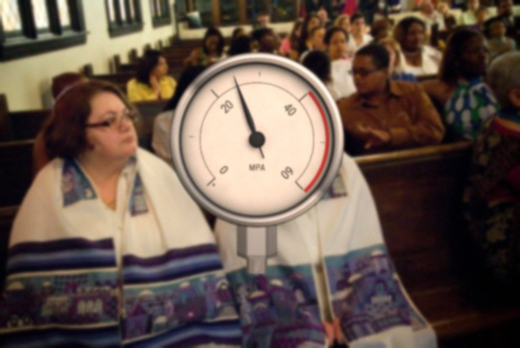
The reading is 25MPa
